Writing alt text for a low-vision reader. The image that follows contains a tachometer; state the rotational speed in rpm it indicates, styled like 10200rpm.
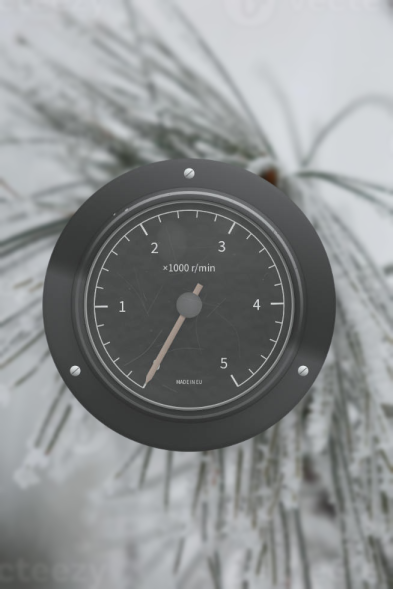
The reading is 0rpm
